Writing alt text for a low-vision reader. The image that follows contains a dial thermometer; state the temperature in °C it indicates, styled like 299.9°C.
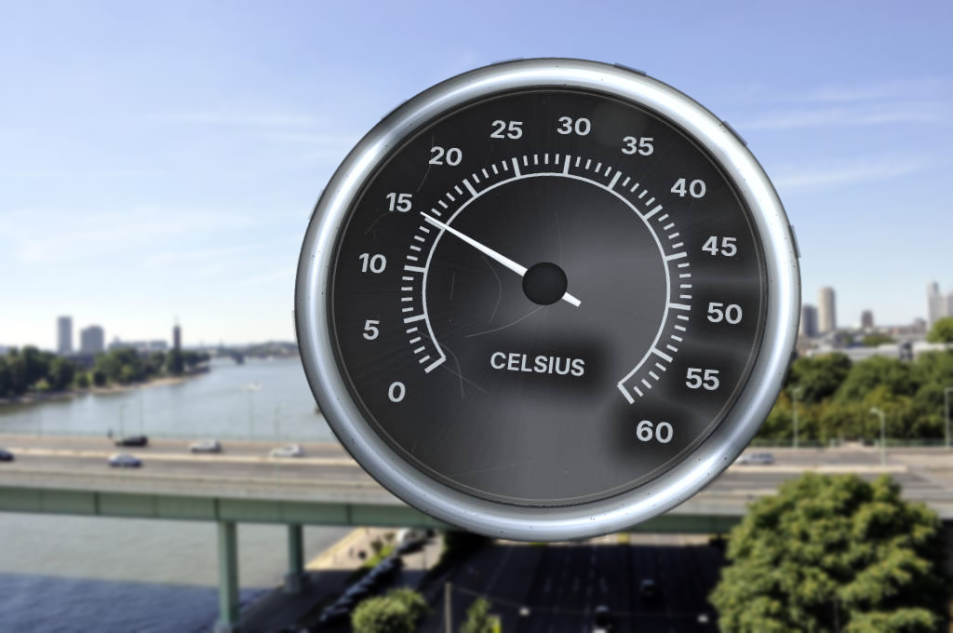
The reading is 15°C
